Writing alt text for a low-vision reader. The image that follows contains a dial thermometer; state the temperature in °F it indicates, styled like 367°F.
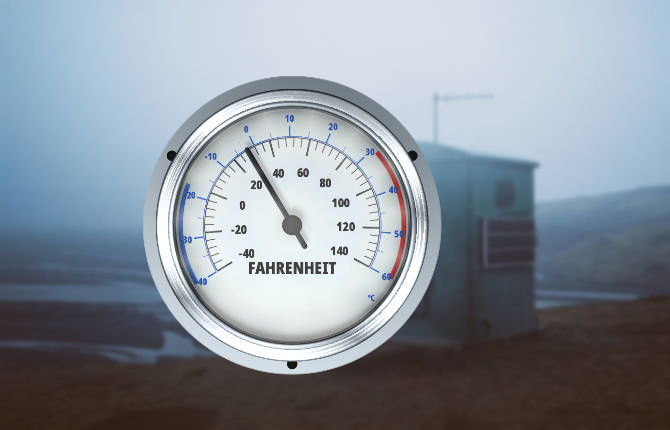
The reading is 28°F
